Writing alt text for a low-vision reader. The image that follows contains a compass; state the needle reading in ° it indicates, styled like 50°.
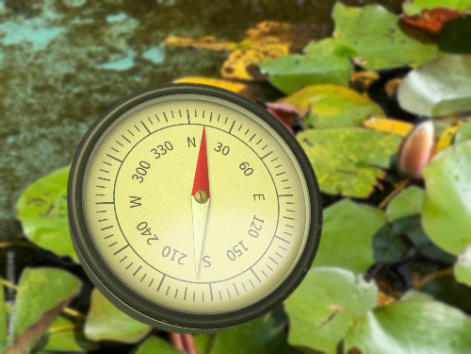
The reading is 10°
